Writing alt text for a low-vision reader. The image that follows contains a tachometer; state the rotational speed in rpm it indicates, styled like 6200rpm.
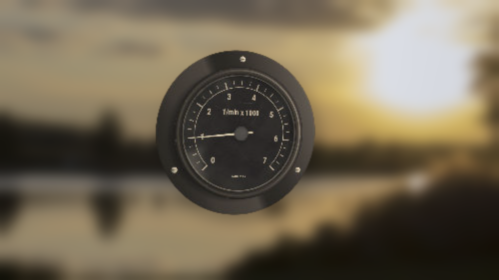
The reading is 1000rpm
